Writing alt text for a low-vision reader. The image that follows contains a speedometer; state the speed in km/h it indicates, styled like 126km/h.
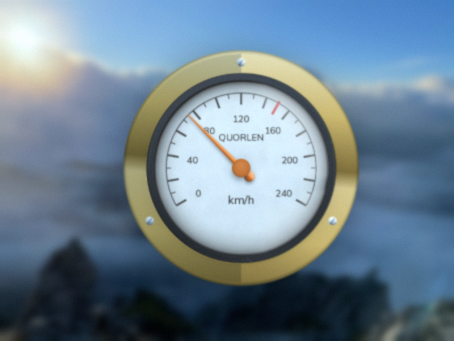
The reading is 75km/h
